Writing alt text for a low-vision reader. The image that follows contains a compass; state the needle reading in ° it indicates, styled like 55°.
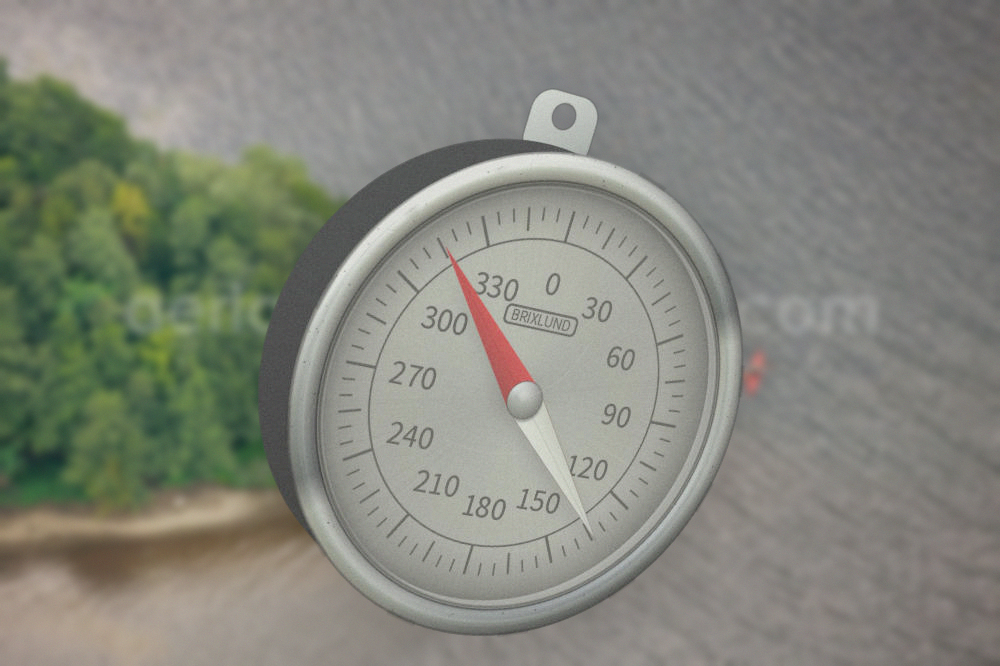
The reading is 315°
